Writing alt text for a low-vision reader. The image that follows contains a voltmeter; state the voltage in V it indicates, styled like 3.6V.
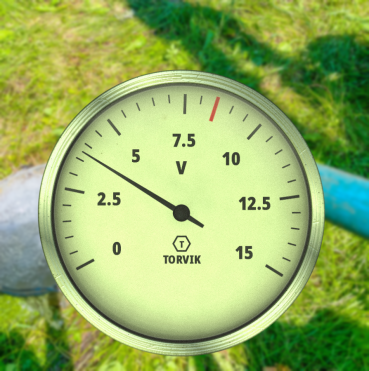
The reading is 3.75V
